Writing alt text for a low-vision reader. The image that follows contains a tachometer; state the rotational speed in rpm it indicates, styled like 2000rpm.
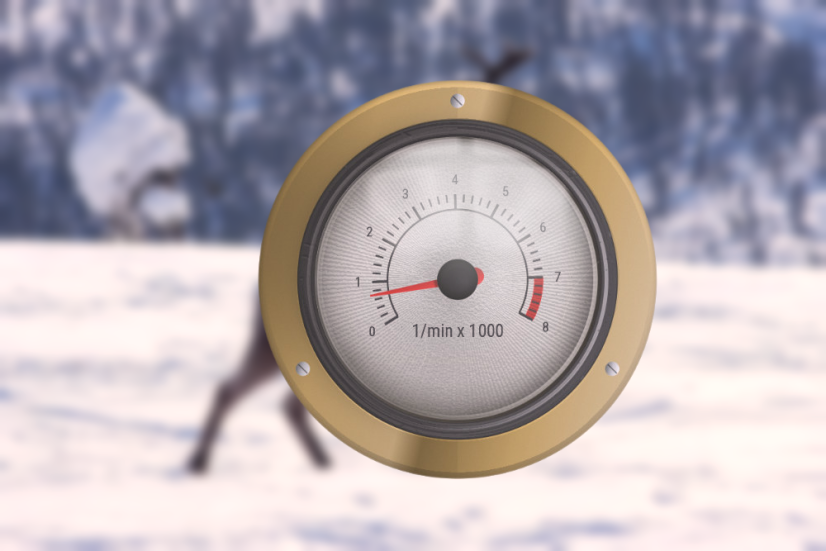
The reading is 700rpm
